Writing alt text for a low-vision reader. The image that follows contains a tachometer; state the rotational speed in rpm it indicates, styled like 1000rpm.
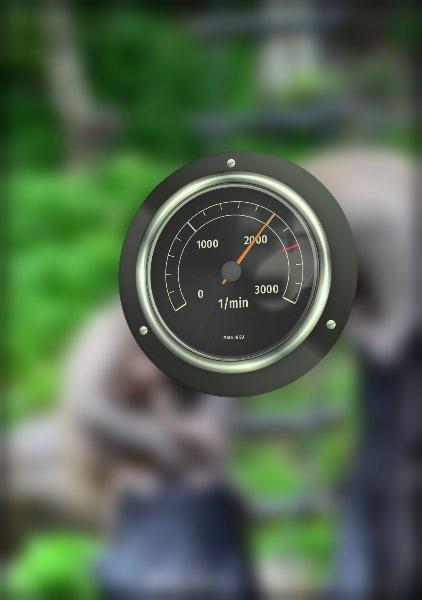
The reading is 2000rpm
